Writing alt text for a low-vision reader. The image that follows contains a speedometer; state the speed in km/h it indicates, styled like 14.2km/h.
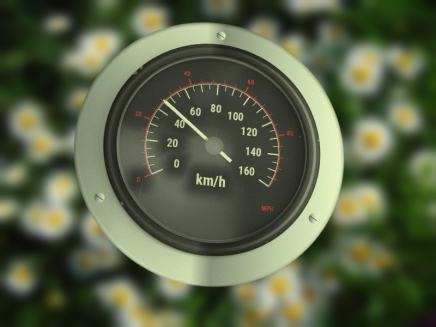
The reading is 45km/h
